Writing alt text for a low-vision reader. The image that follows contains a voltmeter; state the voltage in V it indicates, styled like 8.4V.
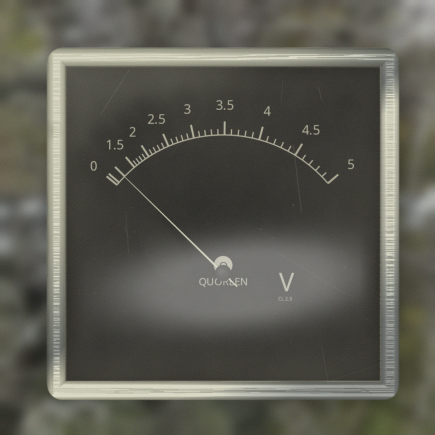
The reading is 1V
